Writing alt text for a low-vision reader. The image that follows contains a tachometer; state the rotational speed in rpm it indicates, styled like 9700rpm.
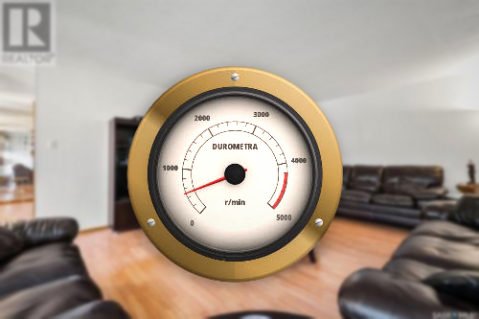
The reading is 500rpm
